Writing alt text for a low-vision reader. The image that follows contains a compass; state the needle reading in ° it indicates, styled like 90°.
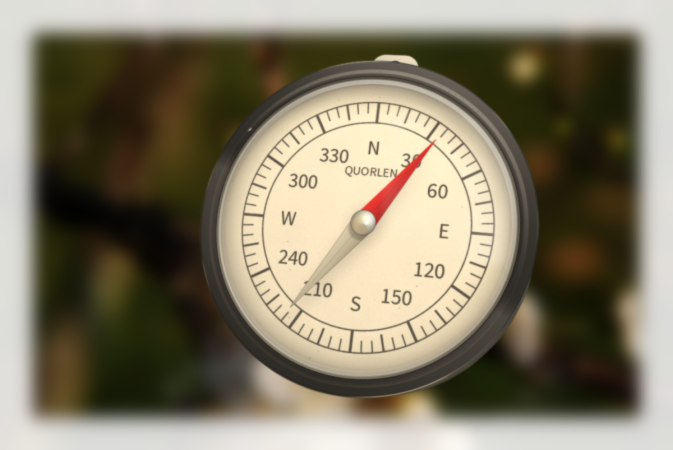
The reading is 35°
